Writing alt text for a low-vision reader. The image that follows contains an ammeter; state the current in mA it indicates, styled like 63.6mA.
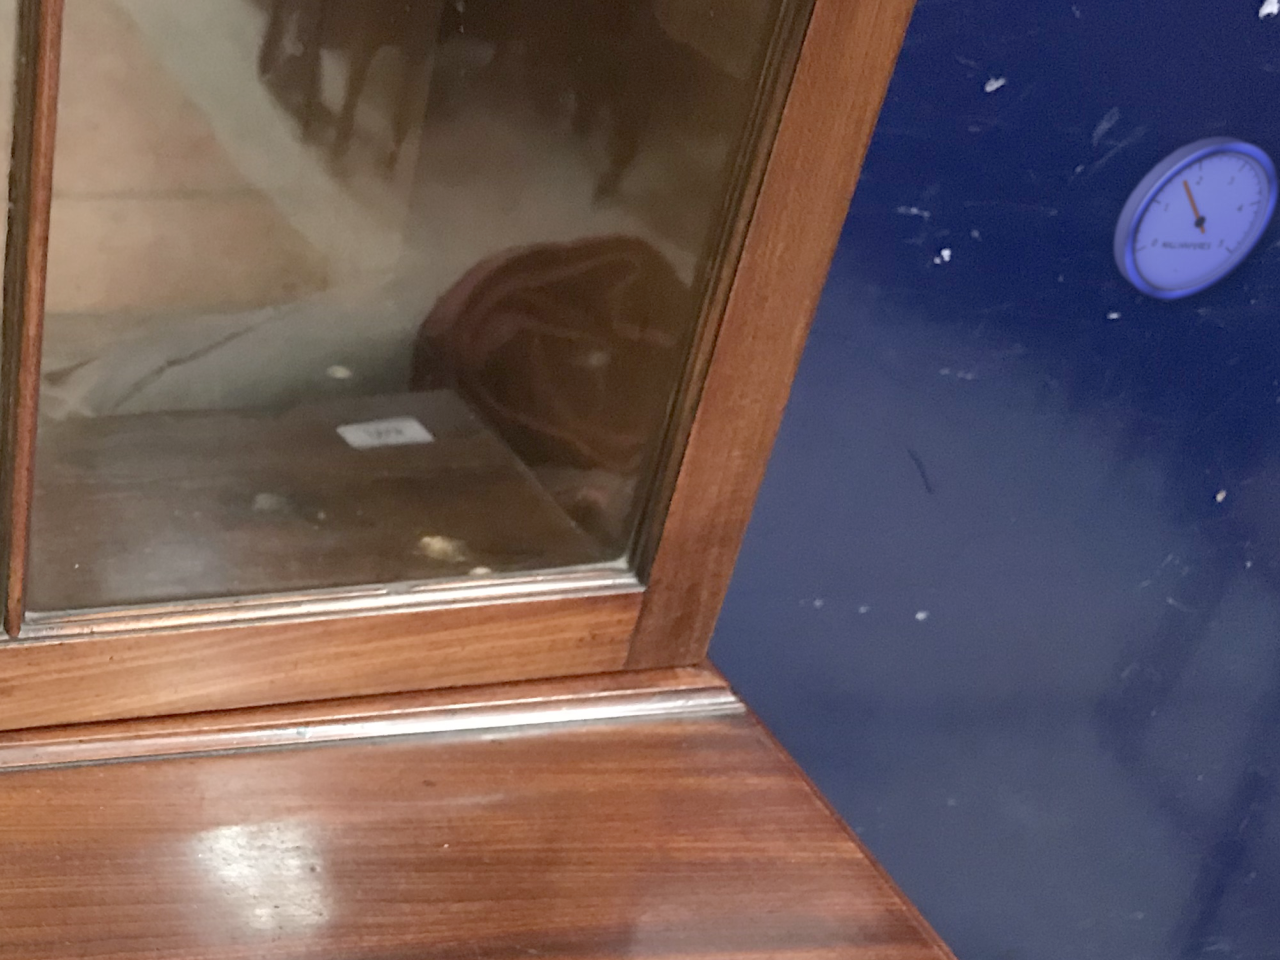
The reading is 1.6mA
